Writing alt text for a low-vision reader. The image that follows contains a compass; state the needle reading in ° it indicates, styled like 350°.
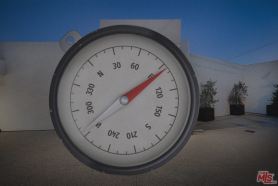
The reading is 95°
